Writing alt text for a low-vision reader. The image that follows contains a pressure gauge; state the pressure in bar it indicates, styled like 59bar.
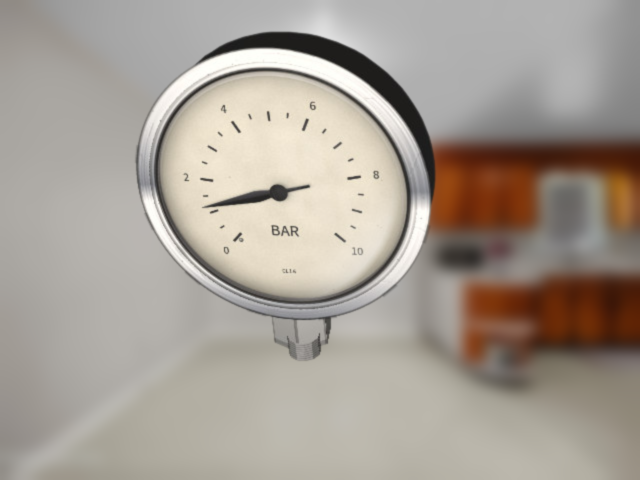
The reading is 1.25bar
